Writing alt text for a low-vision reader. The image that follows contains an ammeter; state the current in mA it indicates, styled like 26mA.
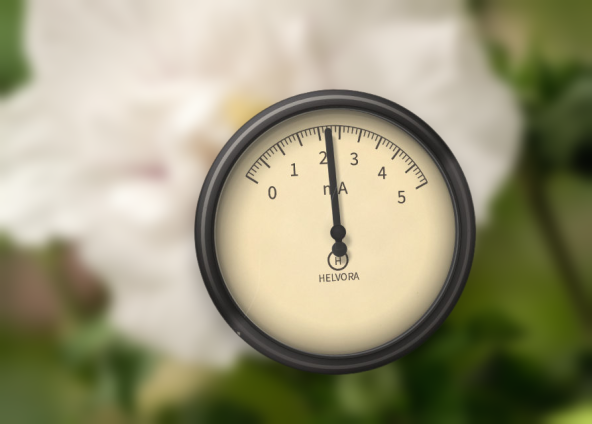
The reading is 2.2mA
